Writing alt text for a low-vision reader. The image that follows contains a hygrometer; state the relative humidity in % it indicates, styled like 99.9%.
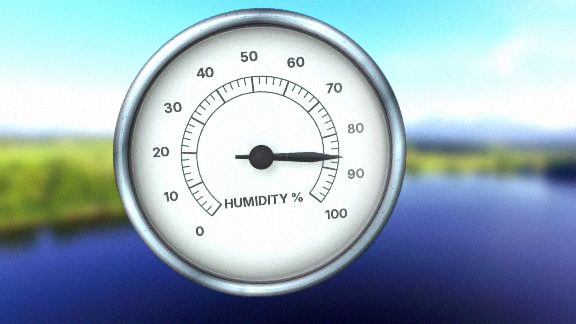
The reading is 86%
